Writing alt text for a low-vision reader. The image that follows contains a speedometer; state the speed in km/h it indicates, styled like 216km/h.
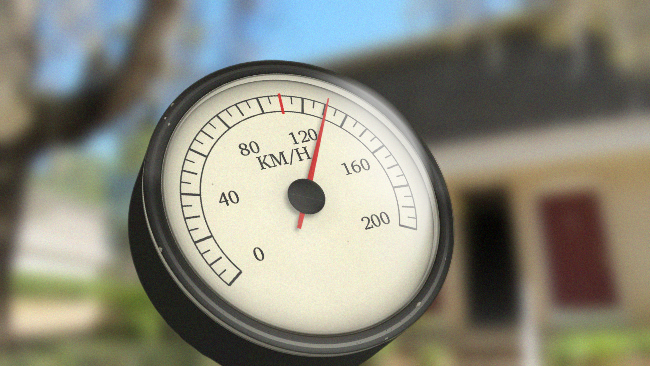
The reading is 130km/h
